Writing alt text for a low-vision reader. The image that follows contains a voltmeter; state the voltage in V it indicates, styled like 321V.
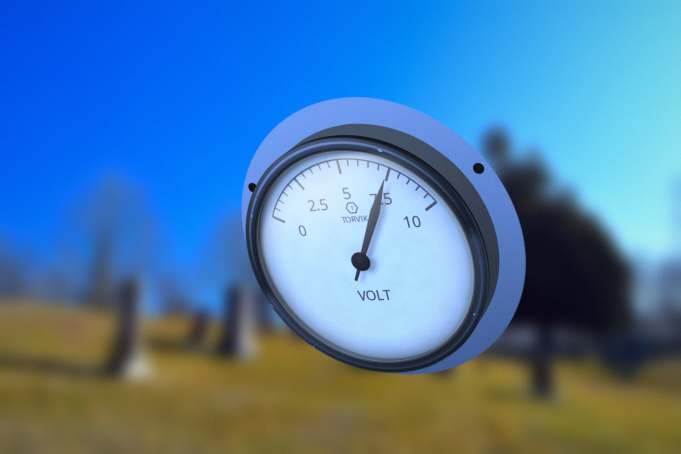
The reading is 7.5V
